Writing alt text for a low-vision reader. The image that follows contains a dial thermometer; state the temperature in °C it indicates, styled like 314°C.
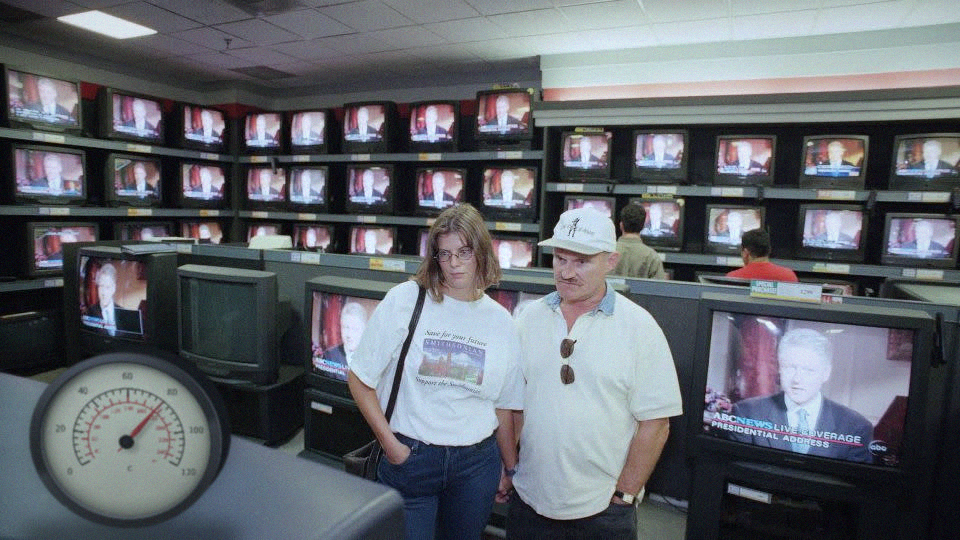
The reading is 80°C
